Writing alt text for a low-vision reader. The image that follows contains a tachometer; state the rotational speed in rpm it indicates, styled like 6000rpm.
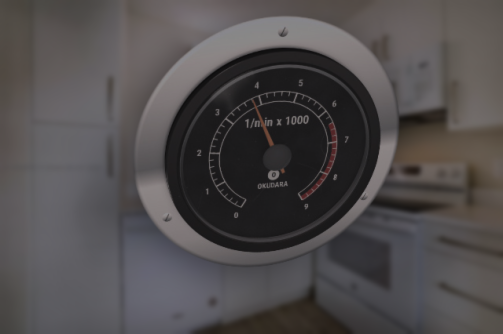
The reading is 3800rpm
